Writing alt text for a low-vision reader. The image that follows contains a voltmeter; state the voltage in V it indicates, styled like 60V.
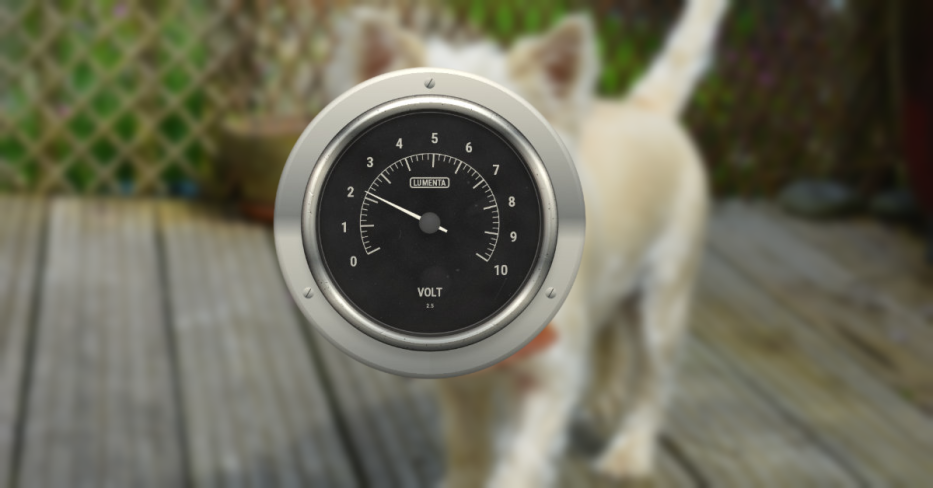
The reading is 2.2V
